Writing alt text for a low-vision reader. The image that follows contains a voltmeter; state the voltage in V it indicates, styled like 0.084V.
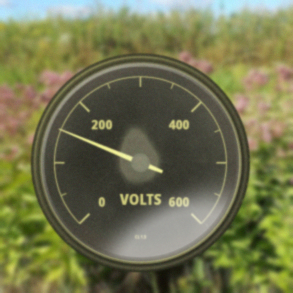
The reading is 150V
